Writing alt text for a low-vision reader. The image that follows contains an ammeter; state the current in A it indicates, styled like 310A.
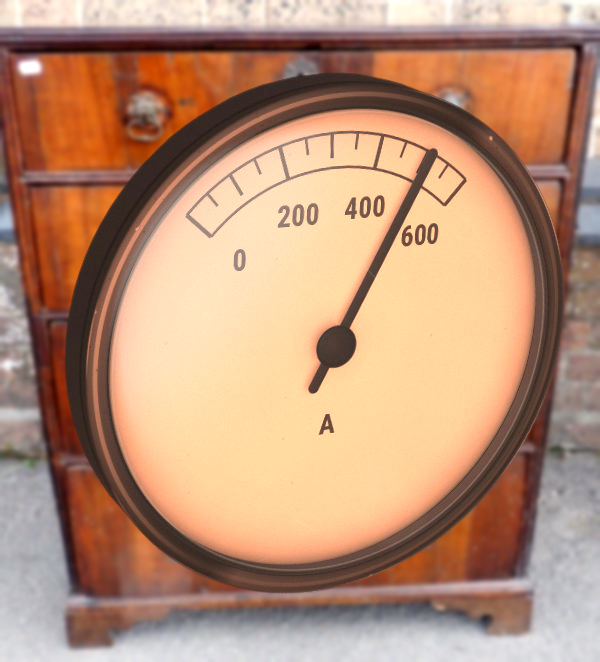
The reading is 500A
